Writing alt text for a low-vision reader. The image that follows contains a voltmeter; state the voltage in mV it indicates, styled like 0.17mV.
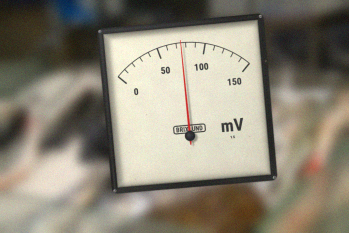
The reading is 75mV
